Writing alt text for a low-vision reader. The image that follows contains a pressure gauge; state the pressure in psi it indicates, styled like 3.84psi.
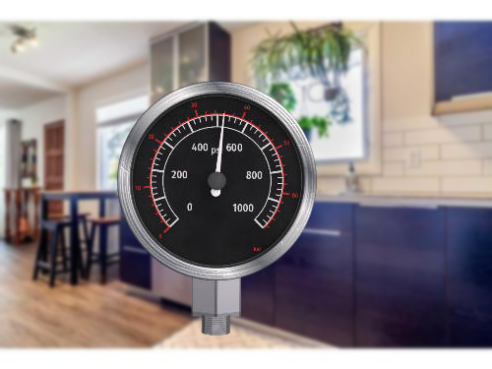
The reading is 520psi
